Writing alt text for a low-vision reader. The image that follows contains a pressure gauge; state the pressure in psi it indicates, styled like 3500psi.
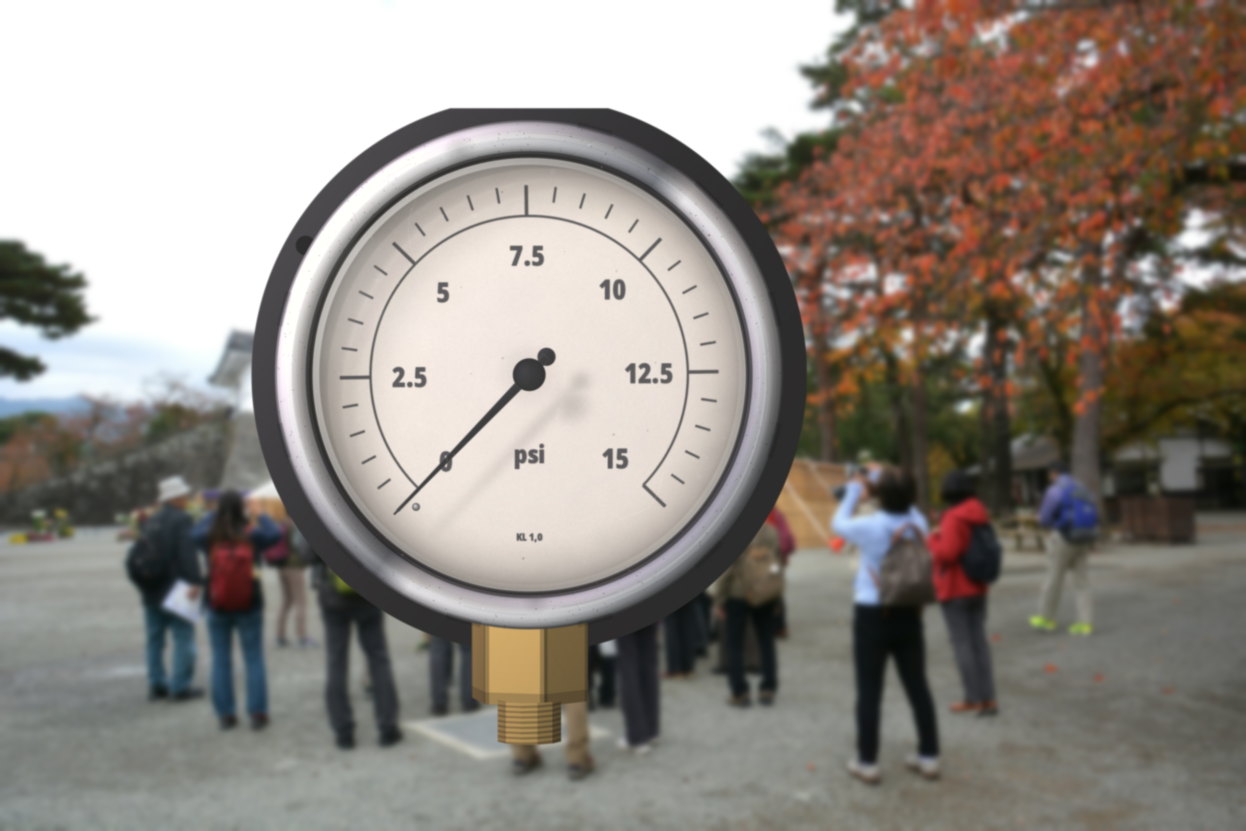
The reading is 0psi
